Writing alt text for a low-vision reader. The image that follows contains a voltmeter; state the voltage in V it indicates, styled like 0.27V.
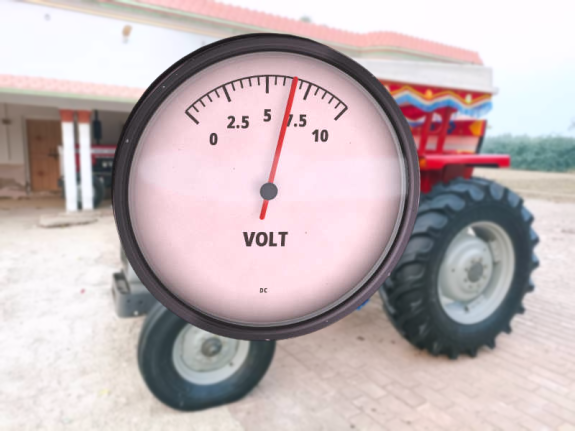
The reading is 6.5V
